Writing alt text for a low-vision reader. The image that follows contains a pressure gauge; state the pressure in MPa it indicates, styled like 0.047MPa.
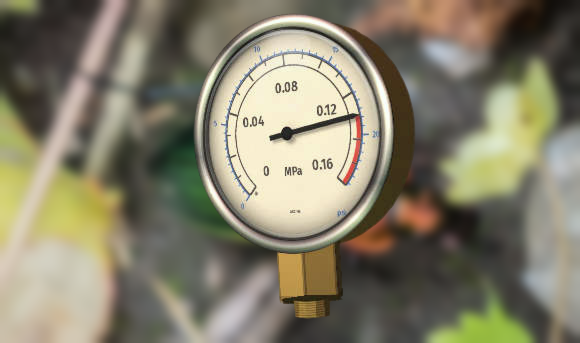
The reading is 0.13MPa
